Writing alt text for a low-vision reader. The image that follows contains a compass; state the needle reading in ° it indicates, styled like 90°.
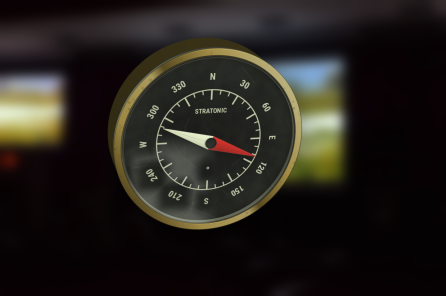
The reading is 110°
